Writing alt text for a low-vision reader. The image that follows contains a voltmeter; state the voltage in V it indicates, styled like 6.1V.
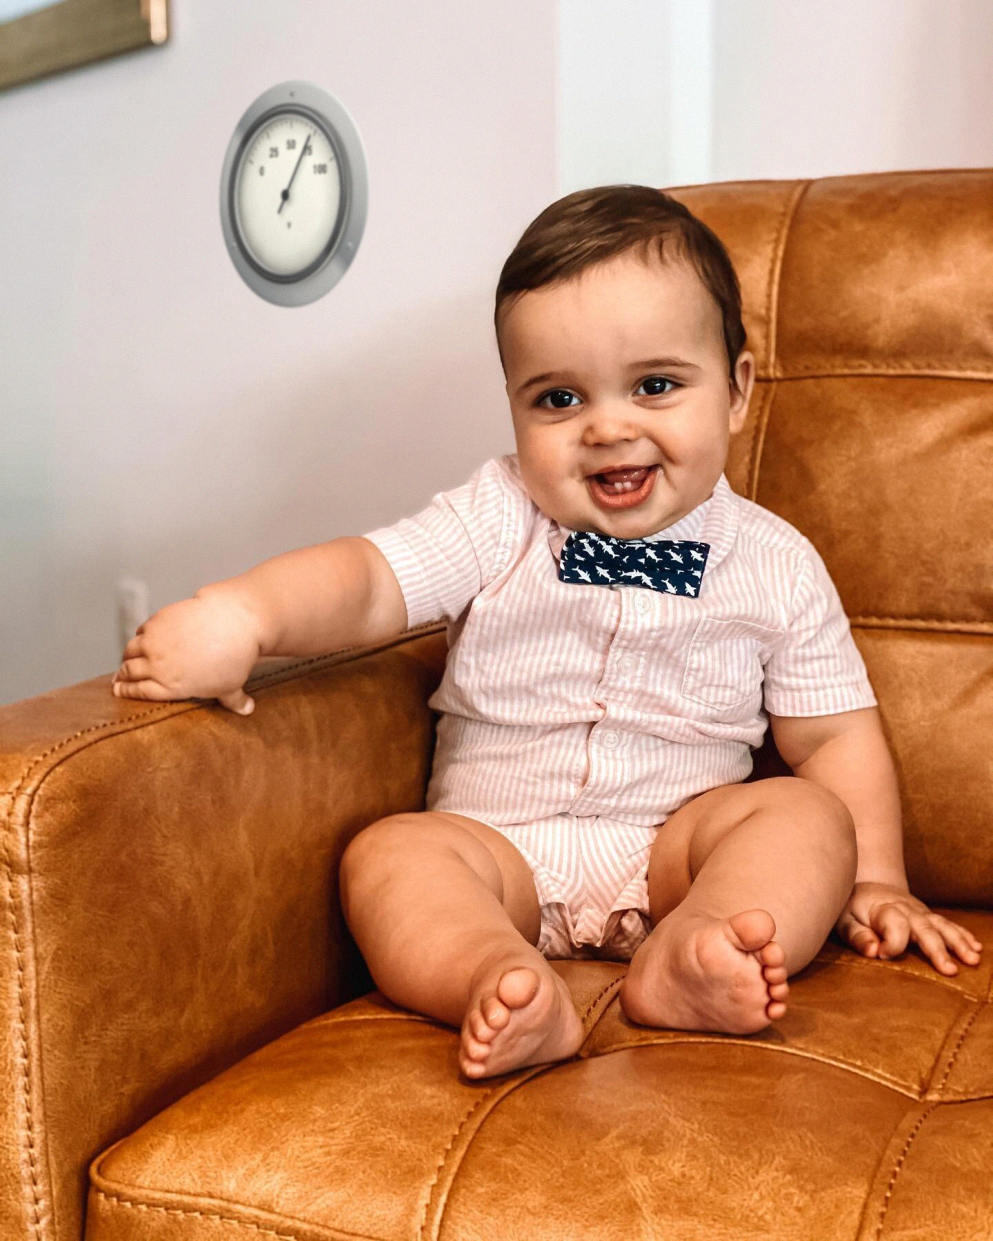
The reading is 75V
